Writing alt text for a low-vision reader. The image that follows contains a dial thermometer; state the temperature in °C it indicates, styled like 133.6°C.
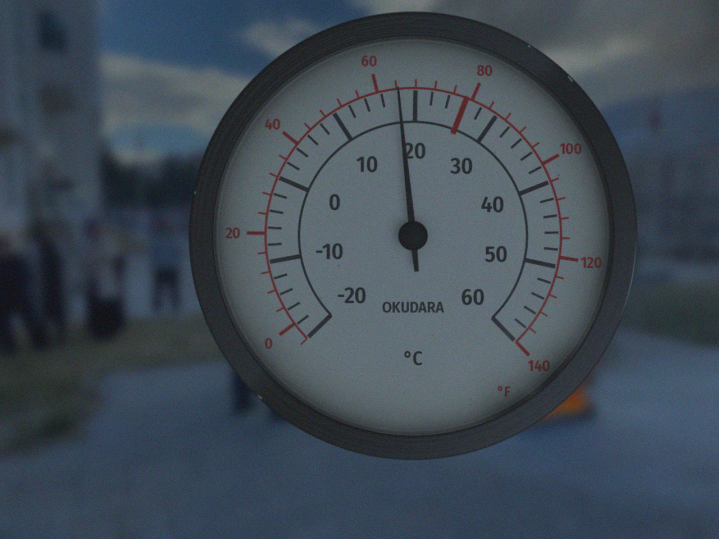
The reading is 18°C
